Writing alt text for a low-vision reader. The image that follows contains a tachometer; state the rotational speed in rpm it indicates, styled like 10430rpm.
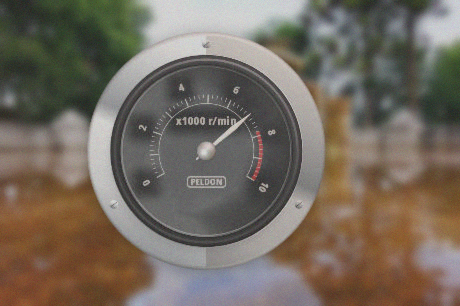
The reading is 7000rpm
